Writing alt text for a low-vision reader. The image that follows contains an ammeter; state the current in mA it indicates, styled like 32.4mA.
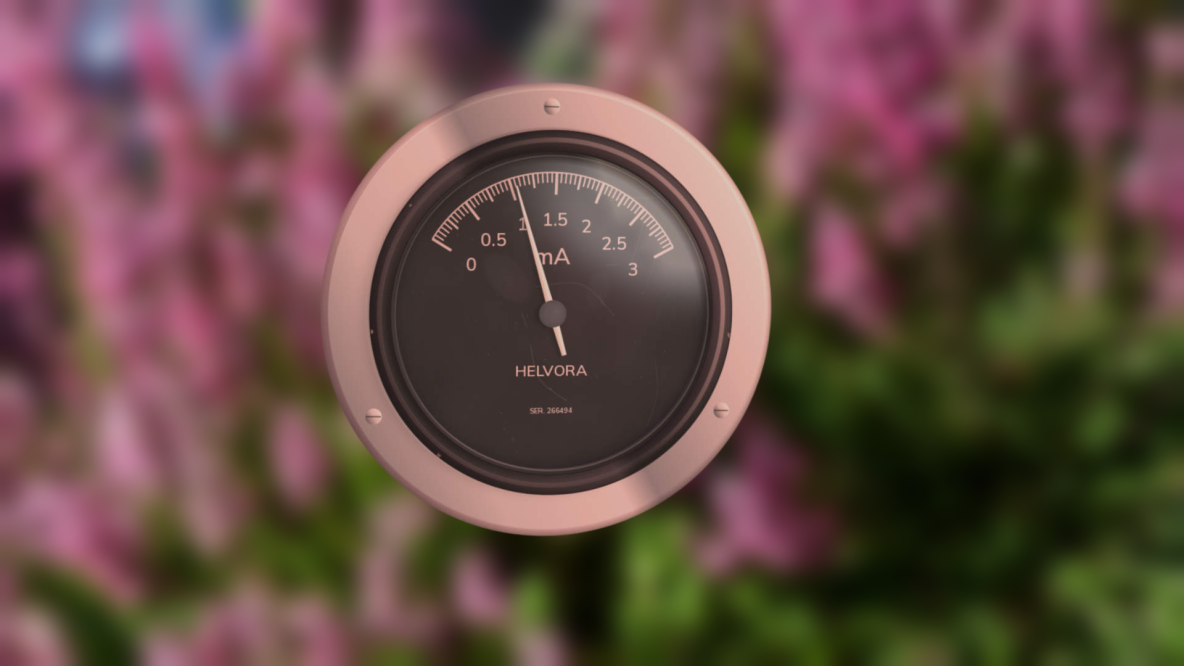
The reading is 1.05mA
